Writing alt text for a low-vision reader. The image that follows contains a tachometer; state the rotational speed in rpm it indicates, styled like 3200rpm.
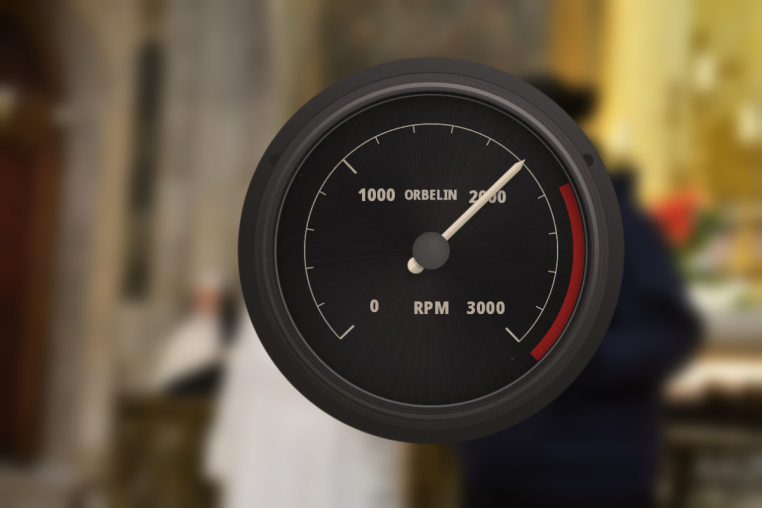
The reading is 2000rpm
